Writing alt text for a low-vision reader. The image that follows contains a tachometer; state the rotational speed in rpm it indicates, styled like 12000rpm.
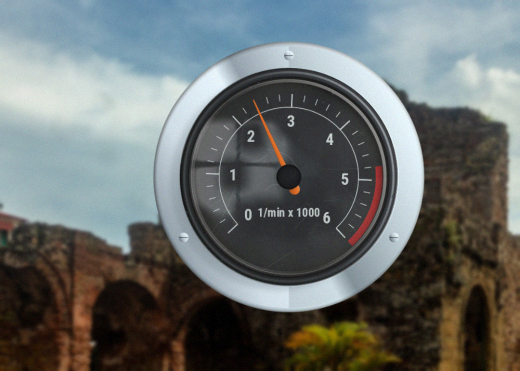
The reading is 2400rpm
